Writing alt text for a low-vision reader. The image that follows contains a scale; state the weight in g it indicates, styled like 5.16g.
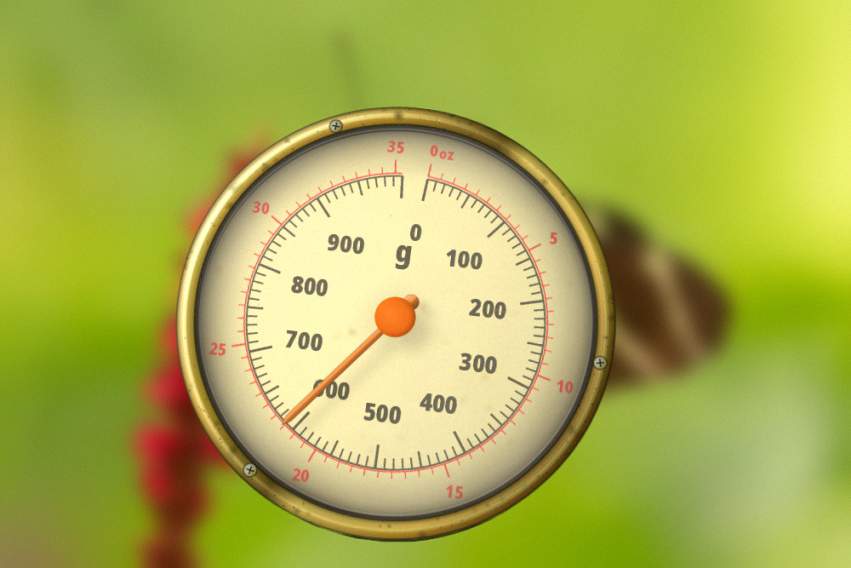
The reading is 610g
